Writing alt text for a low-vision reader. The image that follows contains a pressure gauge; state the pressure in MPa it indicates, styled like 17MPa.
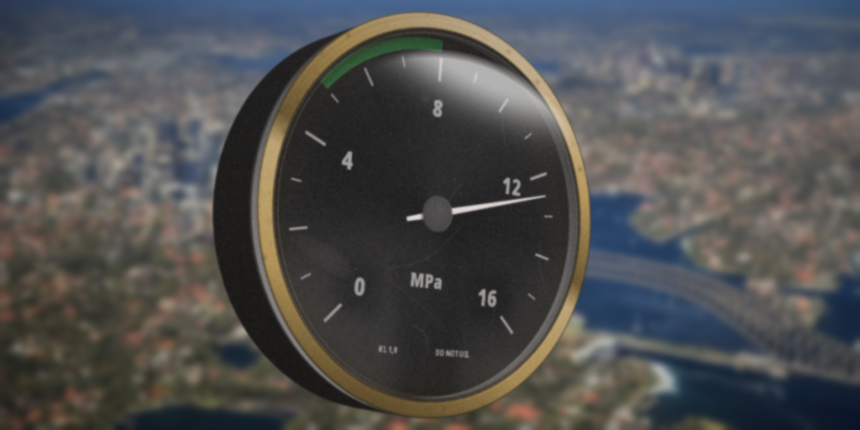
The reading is 12.5MPa
